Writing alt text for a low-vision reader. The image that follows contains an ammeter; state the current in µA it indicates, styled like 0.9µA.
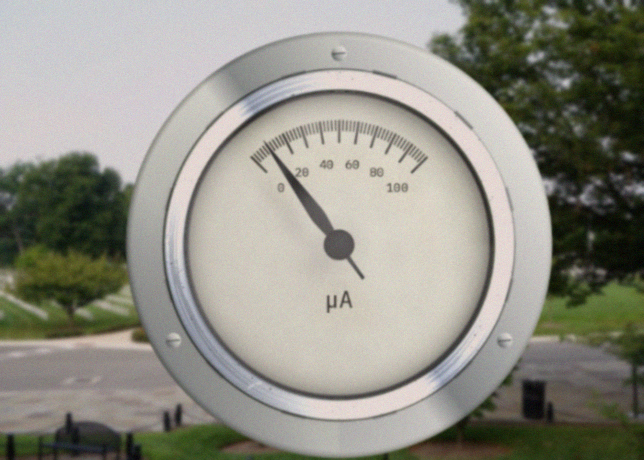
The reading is 10µA
